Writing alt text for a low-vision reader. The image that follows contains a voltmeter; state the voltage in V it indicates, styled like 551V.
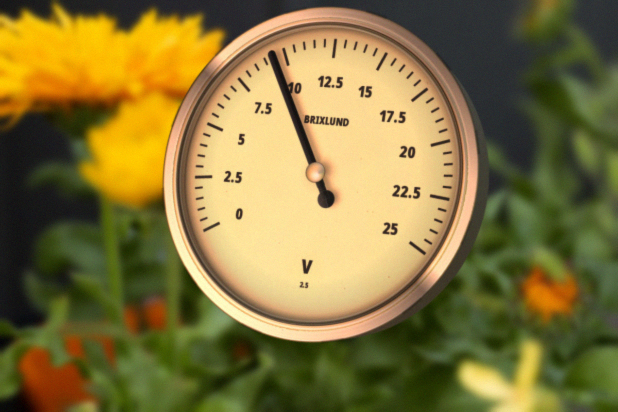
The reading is 9.5V
